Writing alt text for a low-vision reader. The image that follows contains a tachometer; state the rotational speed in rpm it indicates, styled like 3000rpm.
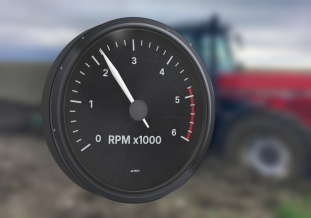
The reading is 2200rpm
